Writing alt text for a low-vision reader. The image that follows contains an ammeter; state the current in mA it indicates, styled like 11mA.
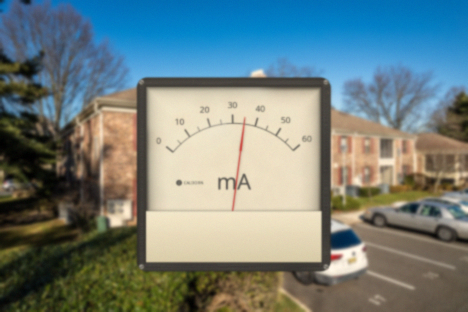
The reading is 35mA
